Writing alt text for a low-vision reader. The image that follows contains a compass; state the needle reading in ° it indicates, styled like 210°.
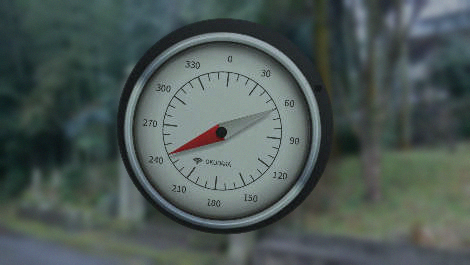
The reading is 240°
